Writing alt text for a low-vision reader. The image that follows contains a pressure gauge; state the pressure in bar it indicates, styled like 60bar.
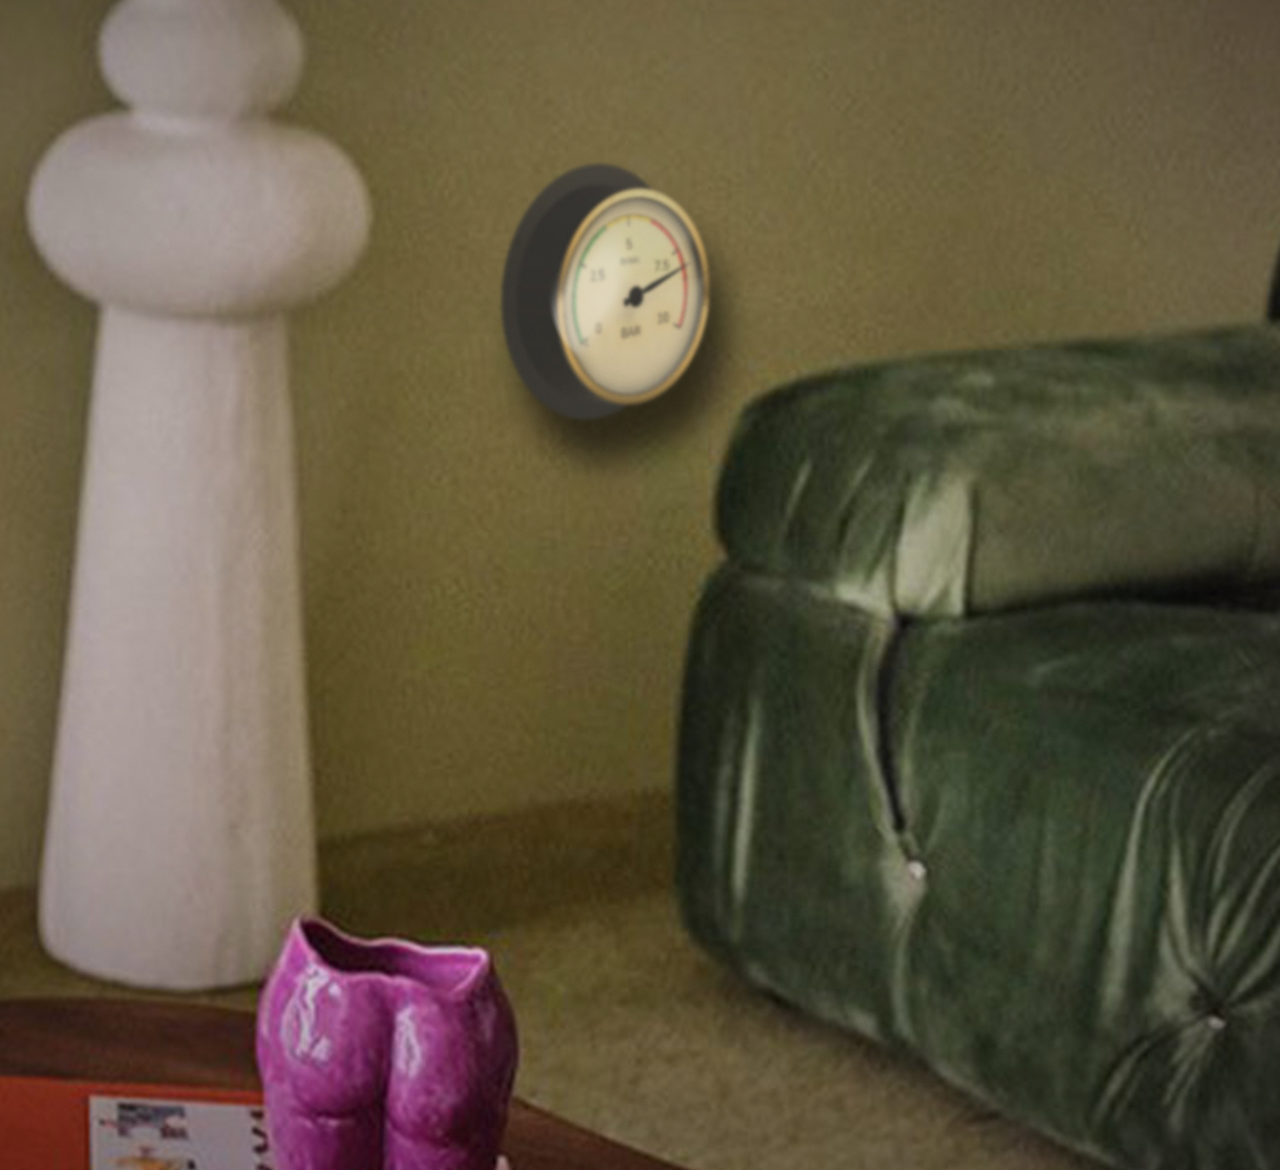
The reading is 8bar
